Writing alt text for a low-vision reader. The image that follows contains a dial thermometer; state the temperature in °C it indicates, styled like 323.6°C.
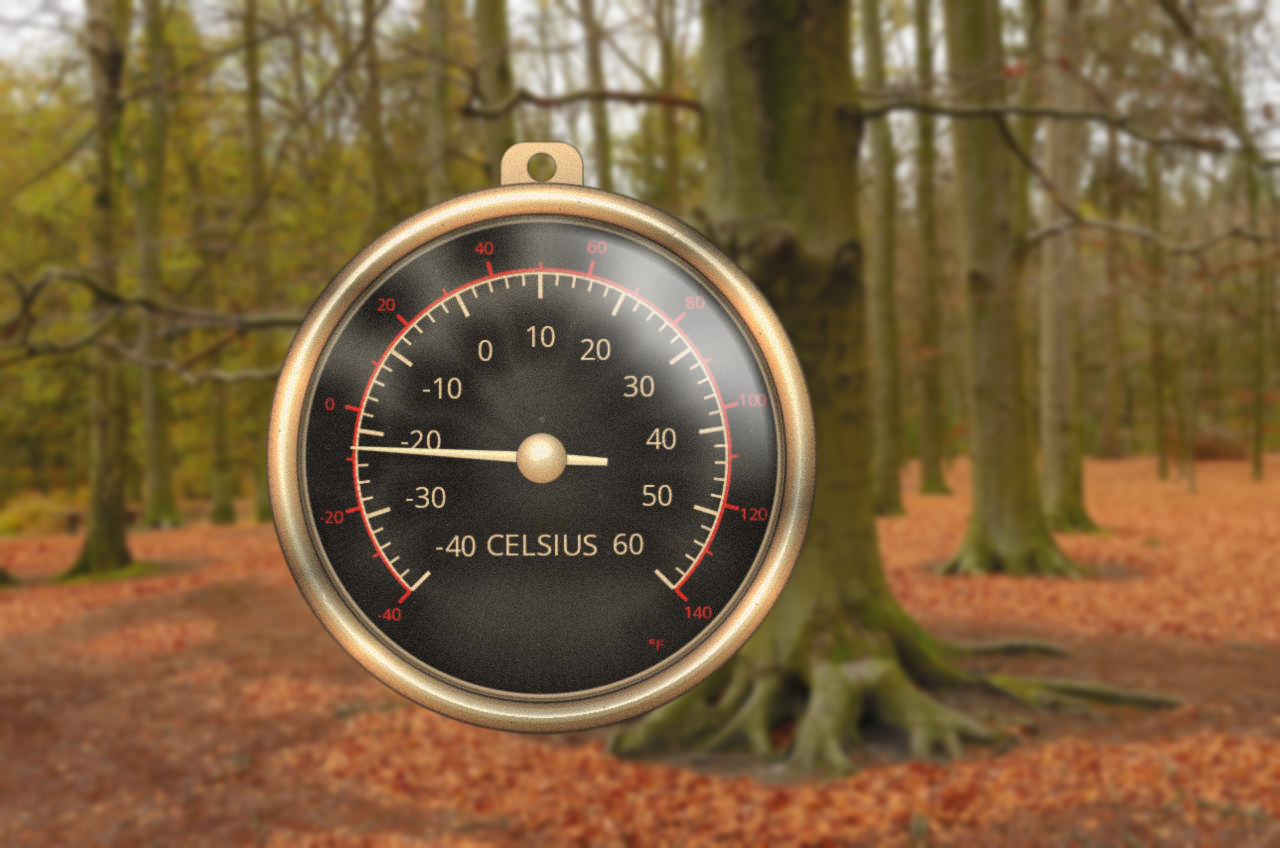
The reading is -22°C
